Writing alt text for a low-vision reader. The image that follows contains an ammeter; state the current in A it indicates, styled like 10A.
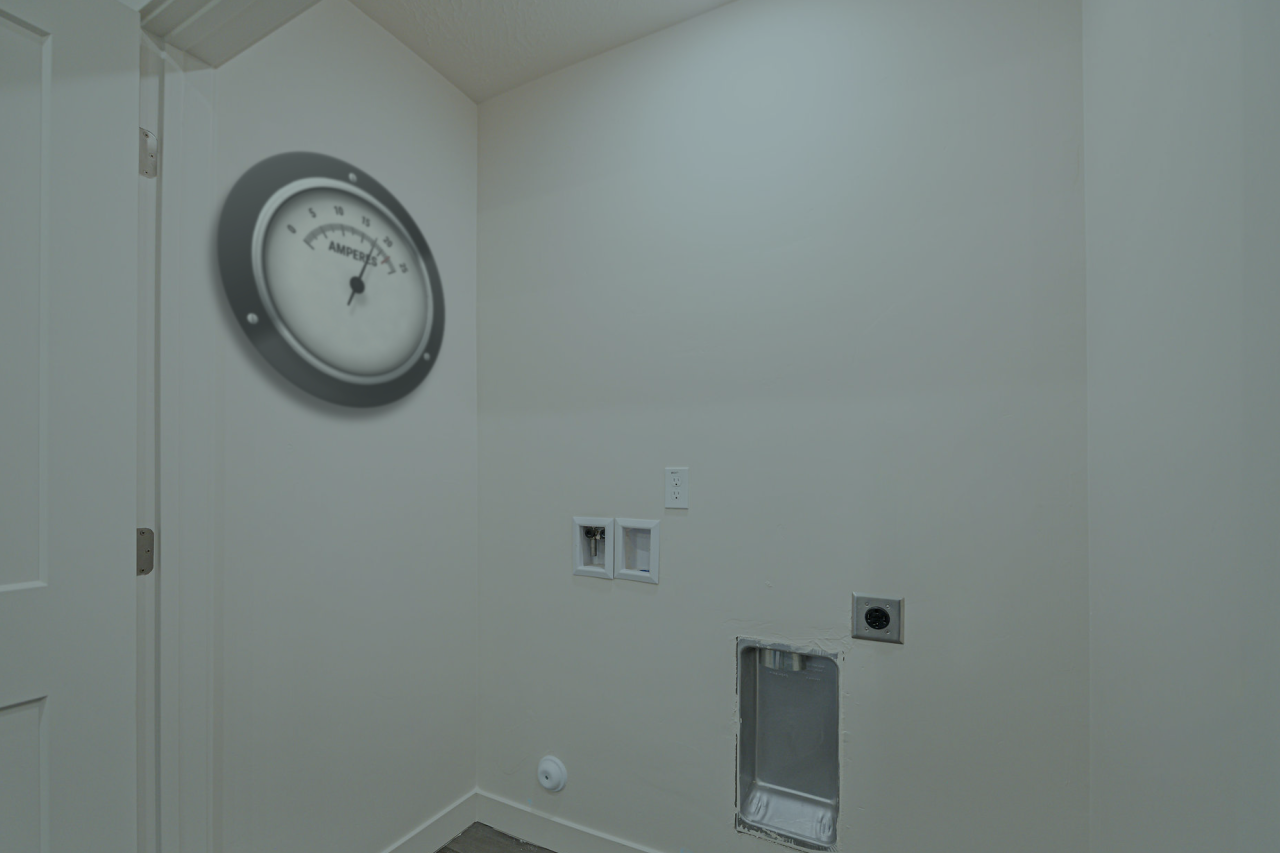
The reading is 17.5A
